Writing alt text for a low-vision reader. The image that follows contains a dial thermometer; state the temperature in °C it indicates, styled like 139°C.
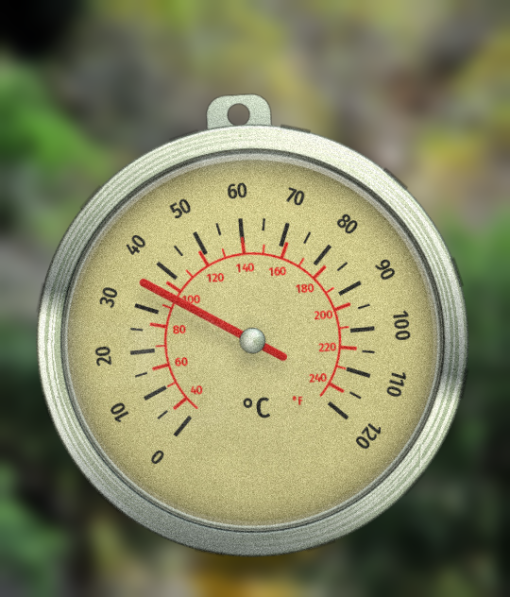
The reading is 35°C
